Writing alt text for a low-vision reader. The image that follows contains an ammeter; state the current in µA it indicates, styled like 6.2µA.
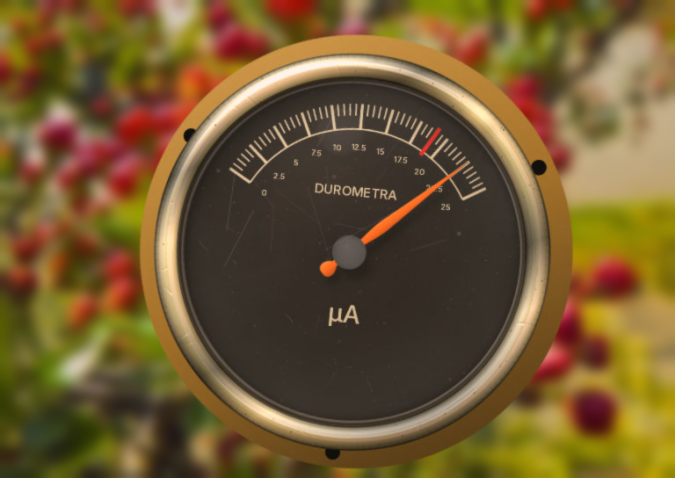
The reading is 22.5µA
